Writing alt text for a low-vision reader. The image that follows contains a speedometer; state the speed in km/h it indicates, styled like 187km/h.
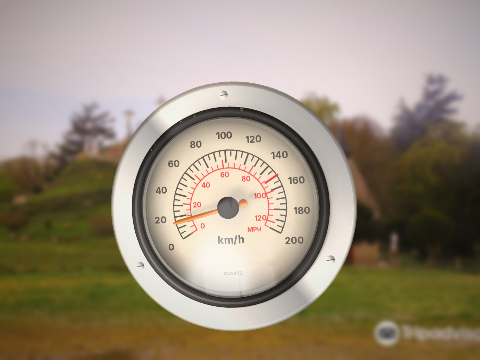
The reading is 15km/h
